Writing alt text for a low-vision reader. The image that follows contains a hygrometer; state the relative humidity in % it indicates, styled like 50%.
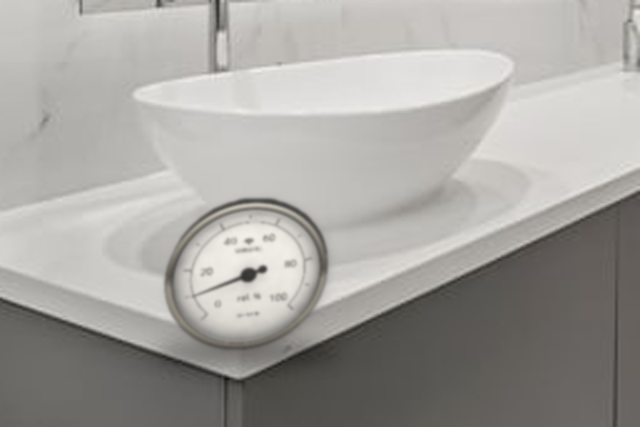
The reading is 10%
